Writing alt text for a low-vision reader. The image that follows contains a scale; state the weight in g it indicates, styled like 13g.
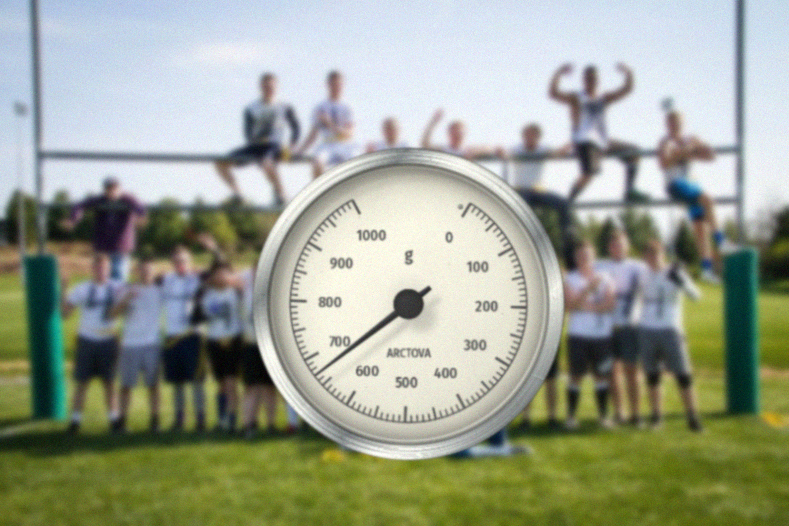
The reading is 670g
